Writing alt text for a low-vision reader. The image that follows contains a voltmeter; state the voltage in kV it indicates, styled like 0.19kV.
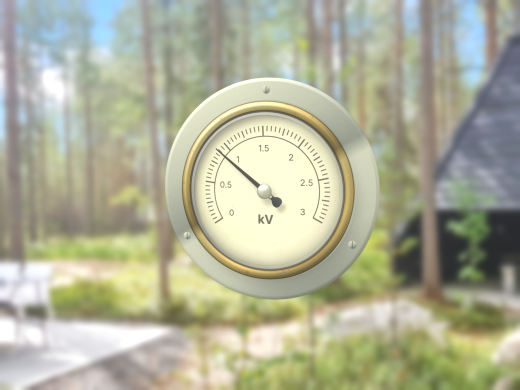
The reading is 0.9kV
